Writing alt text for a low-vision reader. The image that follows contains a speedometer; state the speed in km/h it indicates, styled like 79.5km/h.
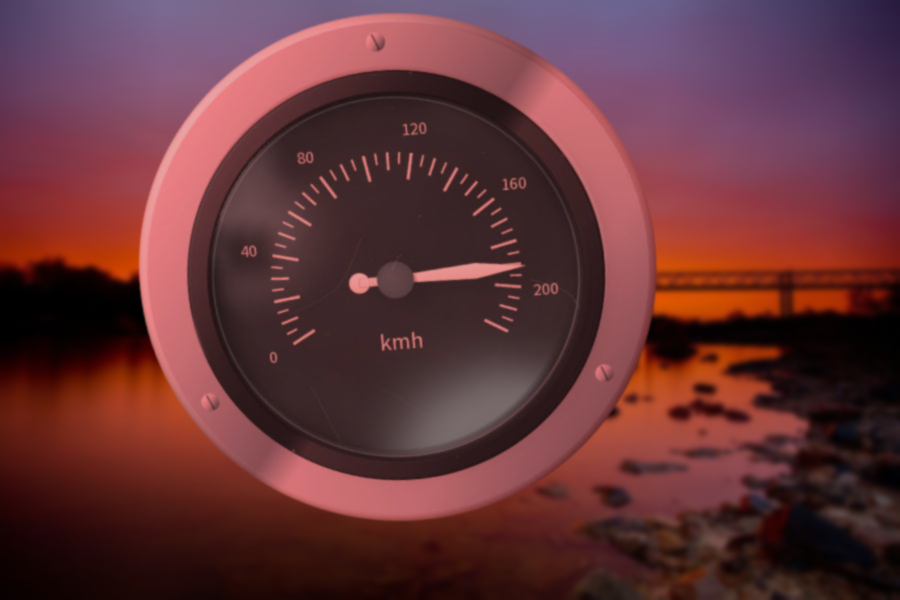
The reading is 190km/h
